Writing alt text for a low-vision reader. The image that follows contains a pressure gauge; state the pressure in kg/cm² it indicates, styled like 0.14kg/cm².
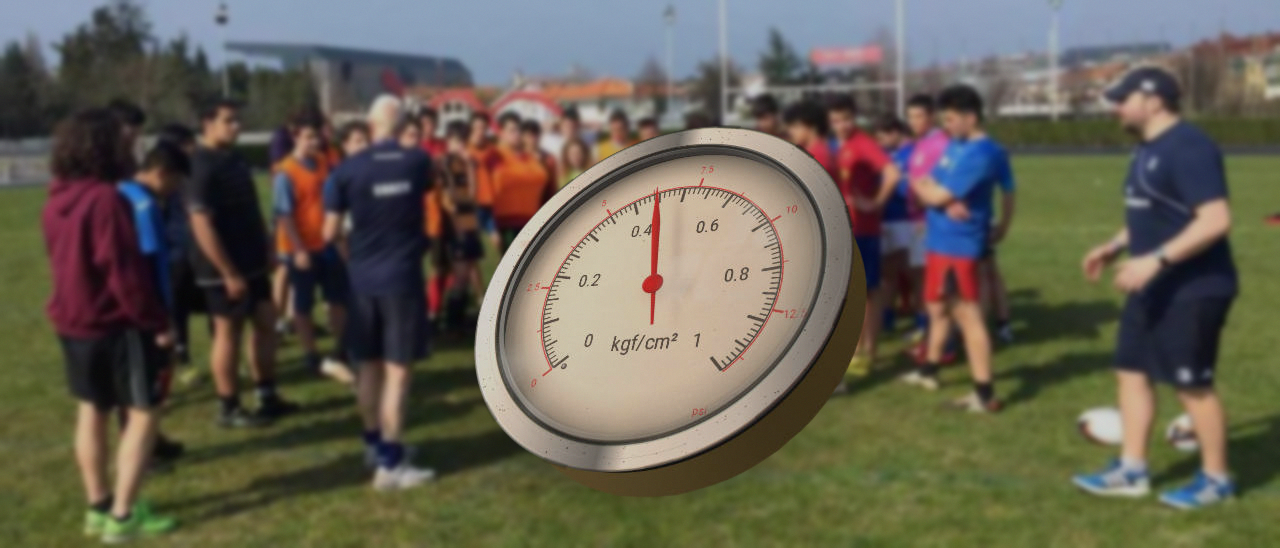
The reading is 0.45kg/cm²
